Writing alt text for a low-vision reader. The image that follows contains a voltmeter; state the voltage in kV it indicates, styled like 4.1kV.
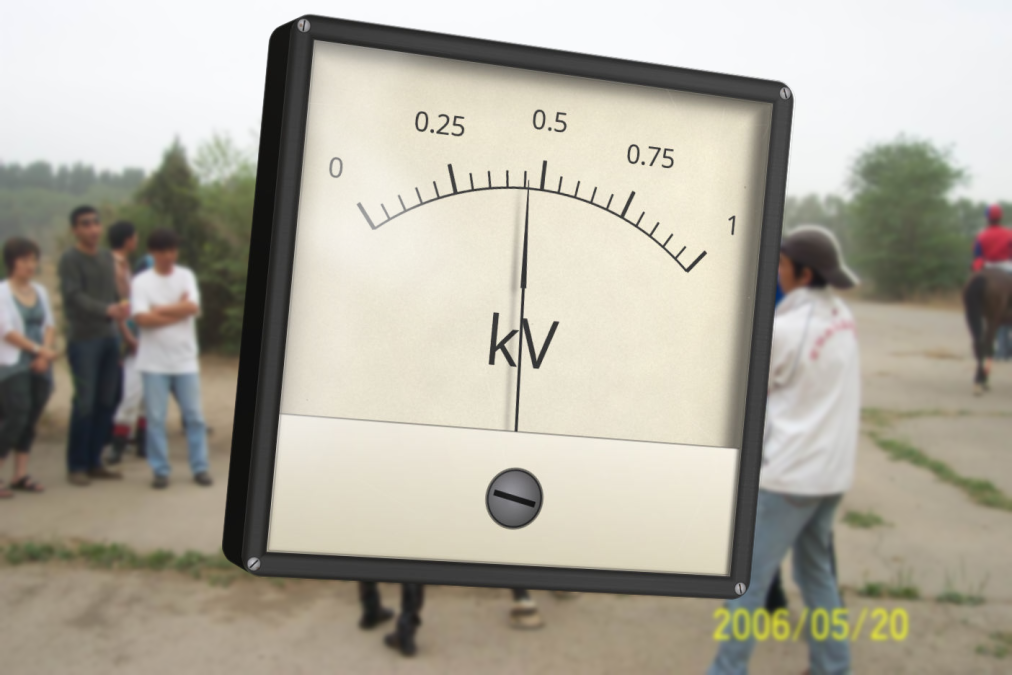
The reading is 0.45kV
